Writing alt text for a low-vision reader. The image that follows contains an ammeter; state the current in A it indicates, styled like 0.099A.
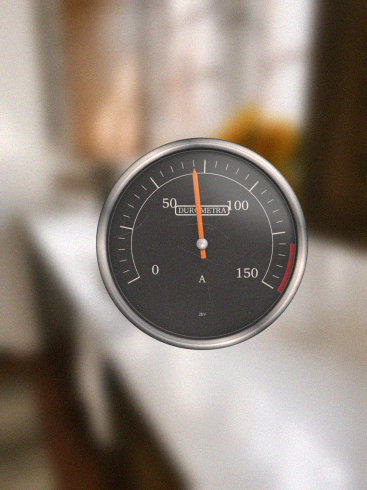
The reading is 70A
